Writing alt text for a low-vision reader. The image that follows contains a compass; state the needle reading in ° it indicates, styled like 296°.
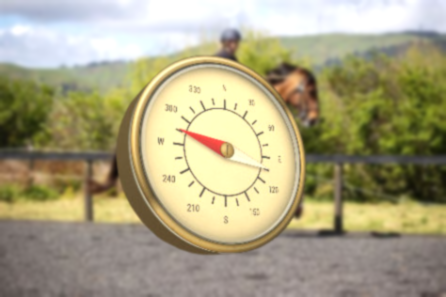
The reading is 285°
